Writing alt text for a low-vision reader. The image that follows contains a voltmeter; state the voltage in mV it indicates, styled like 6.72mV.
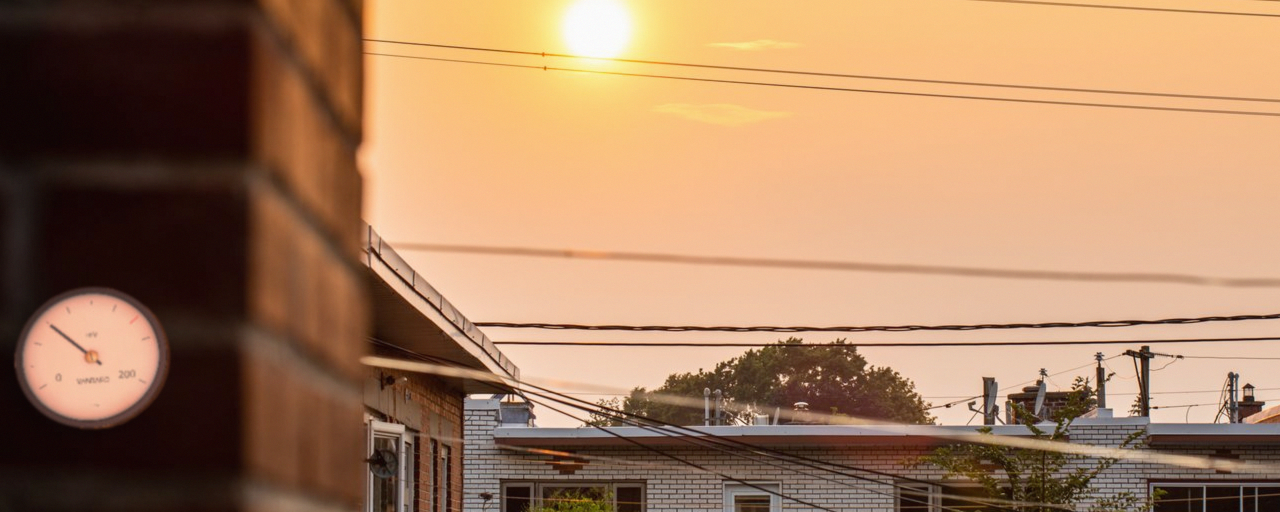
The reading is 60mV
